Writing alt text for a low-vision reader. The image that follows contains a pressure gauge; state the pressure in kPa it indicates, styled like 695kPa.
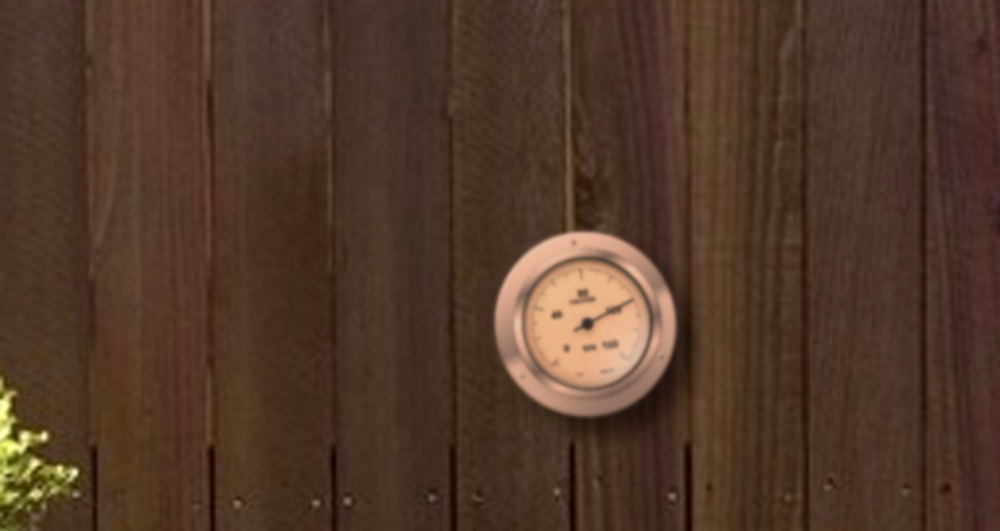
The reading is 120kPa
